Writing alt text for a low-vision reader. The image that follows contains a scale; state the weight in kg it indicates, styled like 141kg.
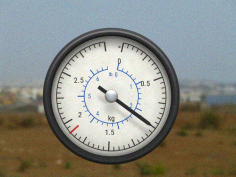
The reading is 1kg
